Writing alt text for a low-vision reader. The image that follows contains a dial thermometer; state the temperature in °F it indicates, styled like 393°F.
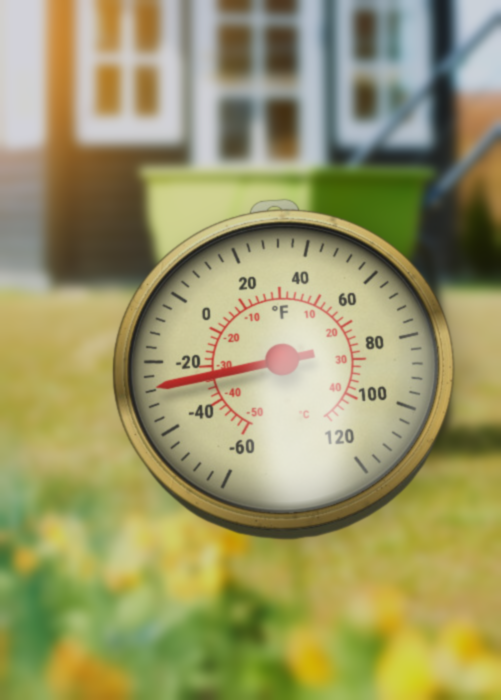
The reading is -28°F
